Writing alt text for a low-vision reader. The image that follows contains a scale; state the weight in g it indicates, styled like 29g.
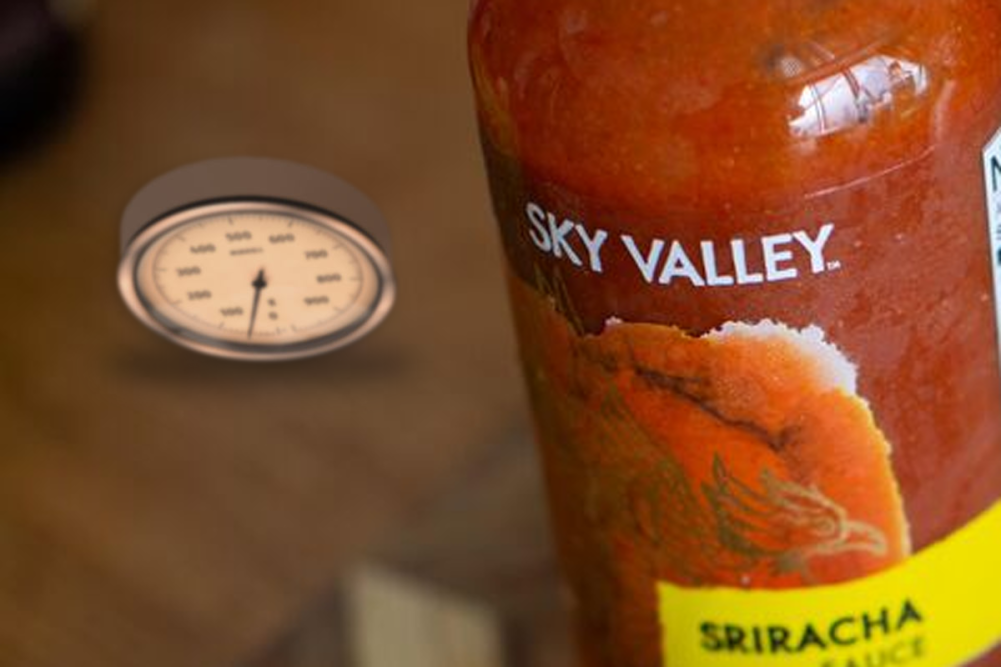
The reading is 50g
